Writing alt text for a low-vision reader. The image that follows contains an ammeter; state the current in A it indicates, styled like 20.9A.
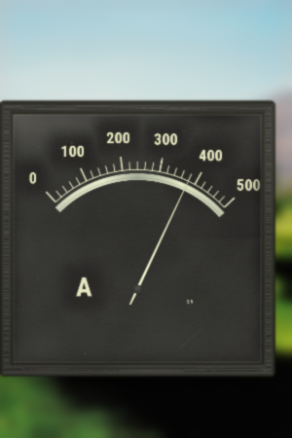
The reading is 380A
